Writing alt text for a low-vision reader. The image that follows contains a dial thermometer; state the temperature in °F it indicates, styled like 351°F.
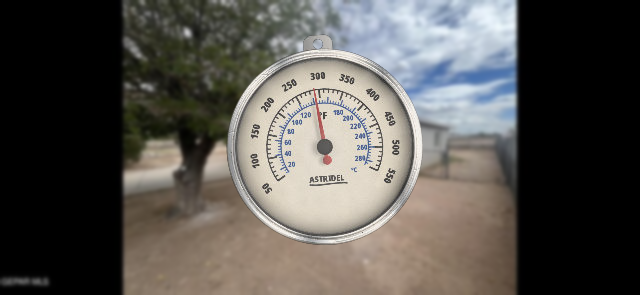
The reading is 290°F
